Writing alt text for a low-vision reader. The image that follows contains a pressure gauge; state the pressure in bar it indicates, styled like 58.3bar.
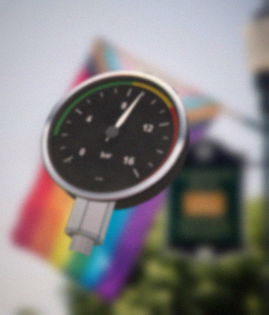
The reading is 9bar
